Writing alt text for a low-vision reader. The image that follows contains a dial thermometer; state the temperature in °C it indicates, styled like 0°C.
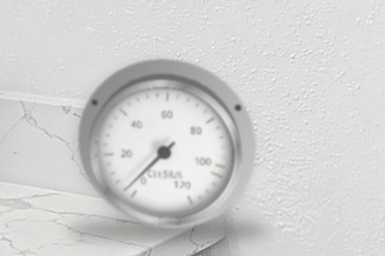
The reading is 4°C
